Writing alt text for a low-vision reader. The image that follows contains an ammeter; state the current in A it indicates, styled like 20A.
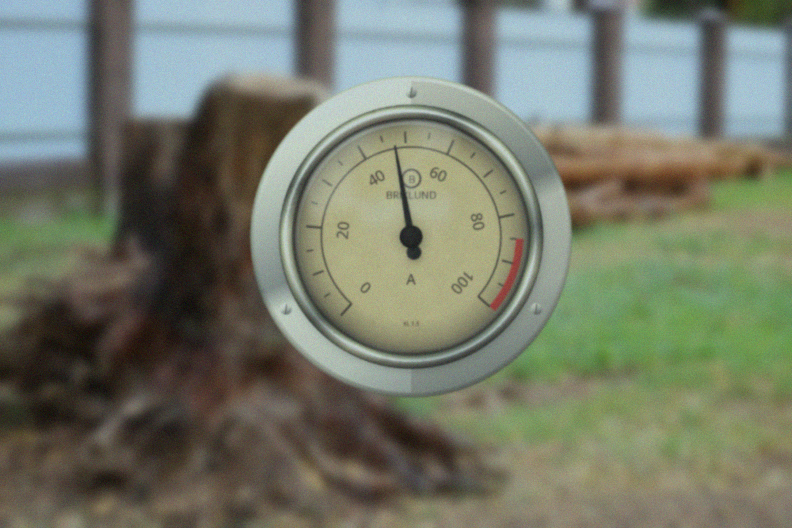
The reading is 47.5A
